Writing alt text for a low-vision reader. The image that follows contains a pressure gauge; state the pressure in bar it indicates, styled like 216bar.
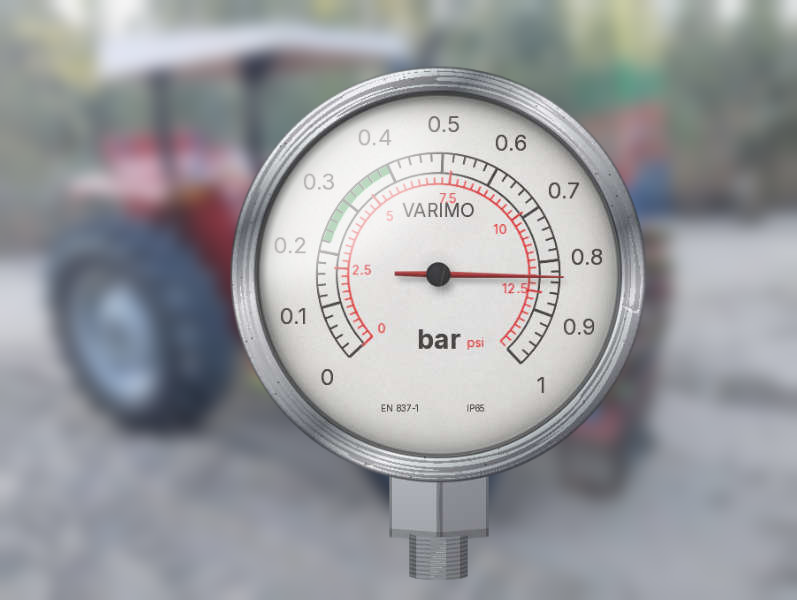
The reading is 0.83bar
